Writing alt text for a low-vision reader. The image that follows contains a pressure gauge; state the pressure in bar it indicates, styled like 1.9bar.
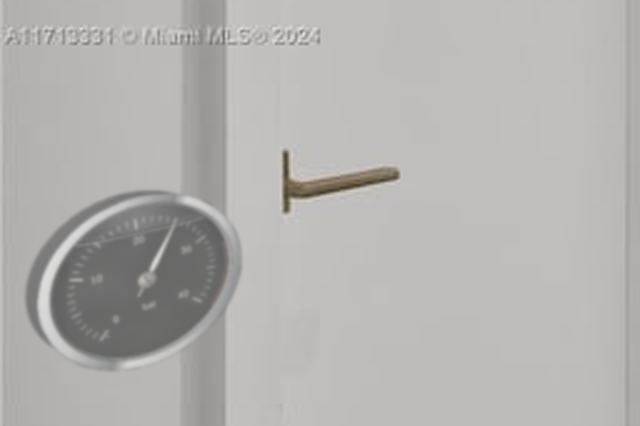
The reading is 25bar
